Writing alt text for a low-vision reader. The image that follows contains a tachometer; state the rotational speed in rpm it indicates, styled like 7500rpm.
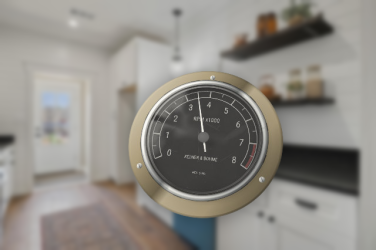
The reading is 3500rpm
